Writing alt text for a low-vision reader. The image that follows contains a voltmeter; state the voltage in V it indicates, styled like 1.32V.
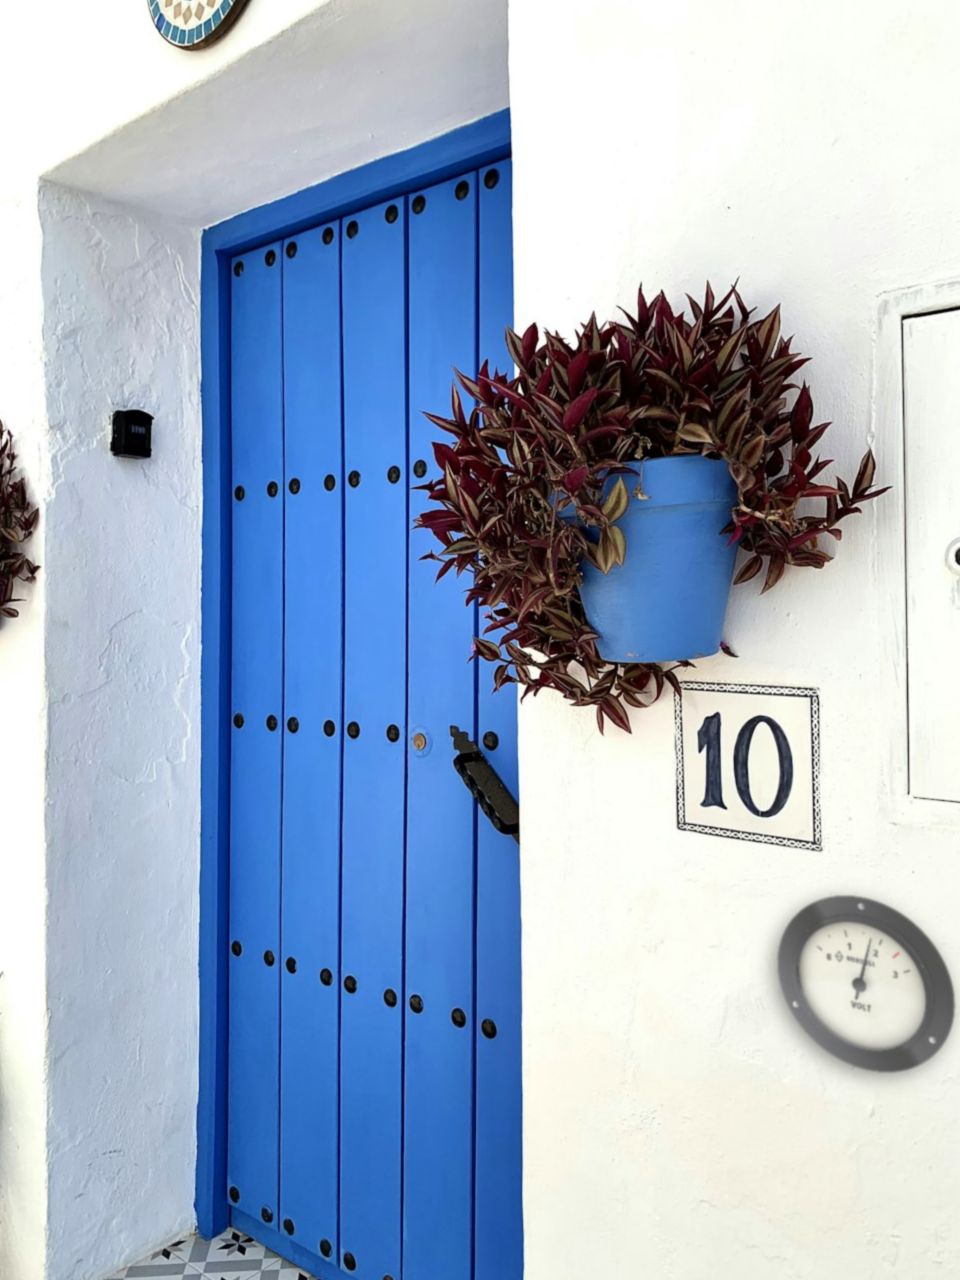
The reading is 1.75V
